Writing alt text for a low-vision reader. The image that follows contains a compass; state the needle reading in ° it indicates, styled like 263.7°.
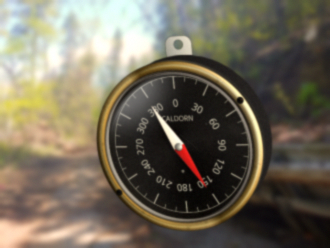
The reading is 150°
